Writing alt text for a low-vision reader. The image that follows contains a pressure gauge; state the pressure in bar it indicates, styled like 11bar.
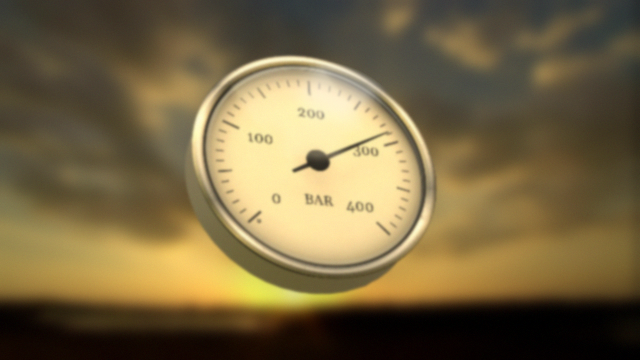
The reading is 290bar
